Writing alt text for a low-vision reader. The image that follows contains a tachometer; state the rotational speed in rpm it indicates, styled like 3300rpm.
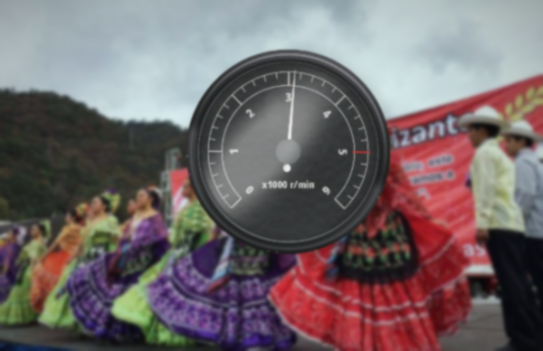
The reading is 3100rpm
